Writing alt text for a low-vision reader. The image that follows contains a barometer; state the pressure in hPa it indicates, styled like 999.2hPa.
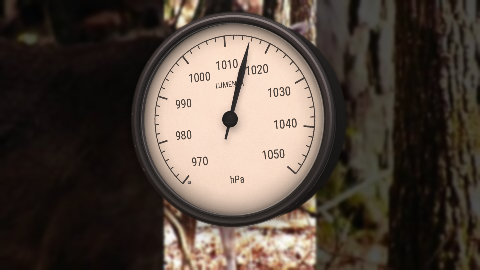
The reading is 1016hPa
